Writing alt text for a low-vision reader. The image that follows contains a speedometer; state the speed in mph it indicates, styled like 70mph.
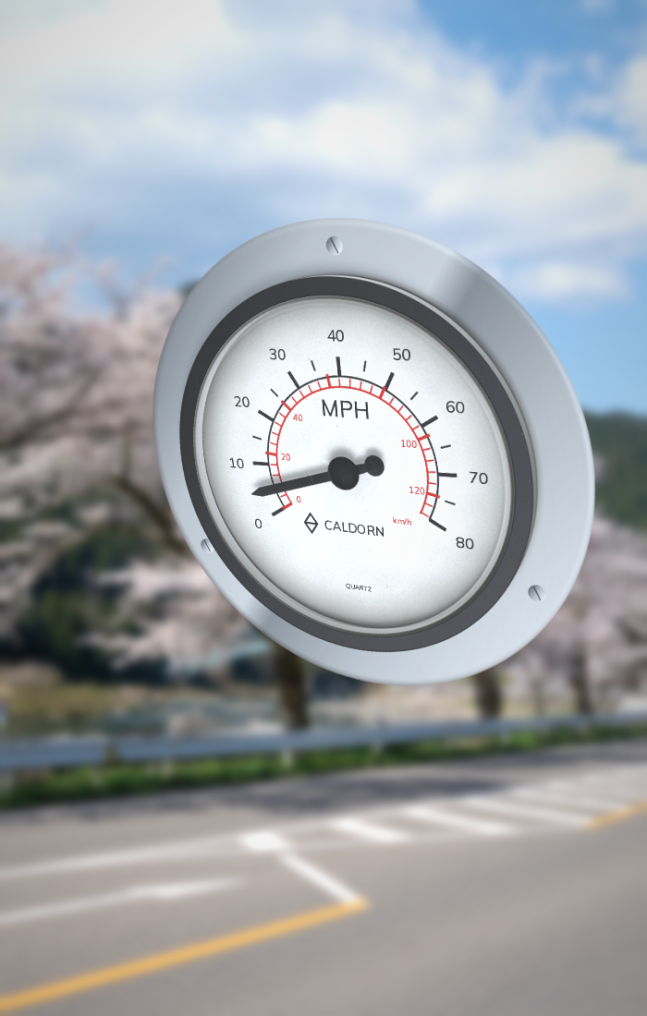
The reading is 5mph
